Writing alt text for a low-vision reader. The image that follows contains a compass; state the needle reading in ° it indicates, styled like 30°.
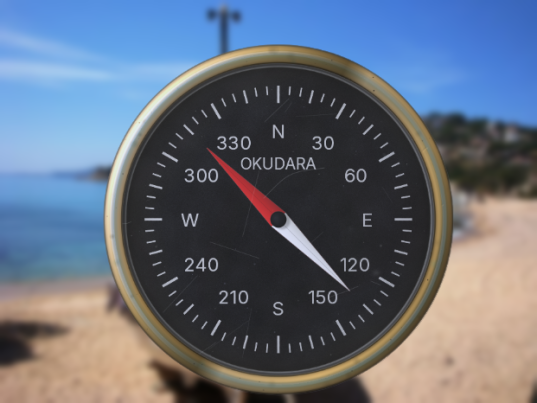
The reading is 315°
